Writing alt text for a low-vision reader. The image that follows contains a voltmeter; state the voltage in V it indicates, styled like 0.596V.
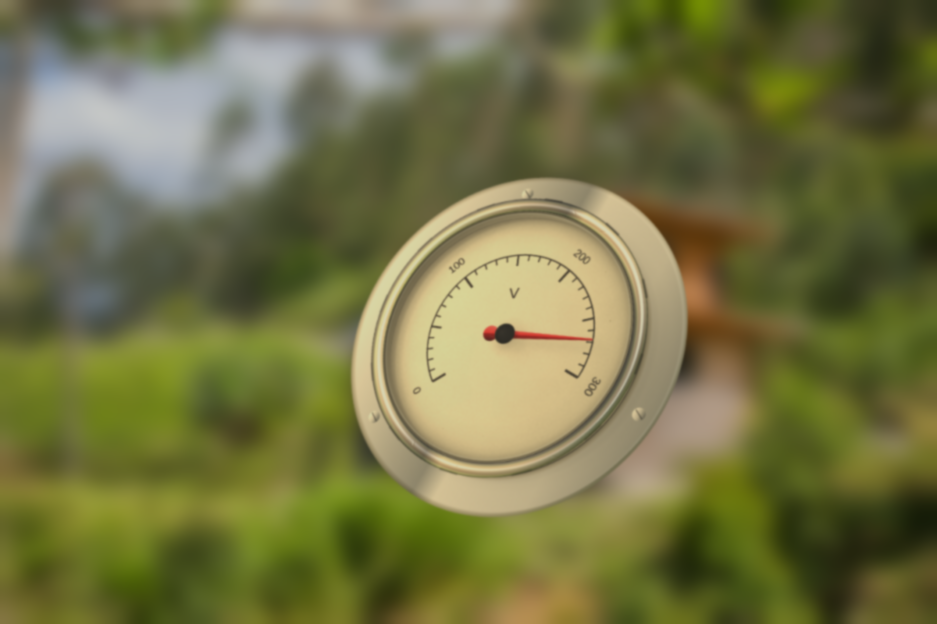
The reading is 270V
